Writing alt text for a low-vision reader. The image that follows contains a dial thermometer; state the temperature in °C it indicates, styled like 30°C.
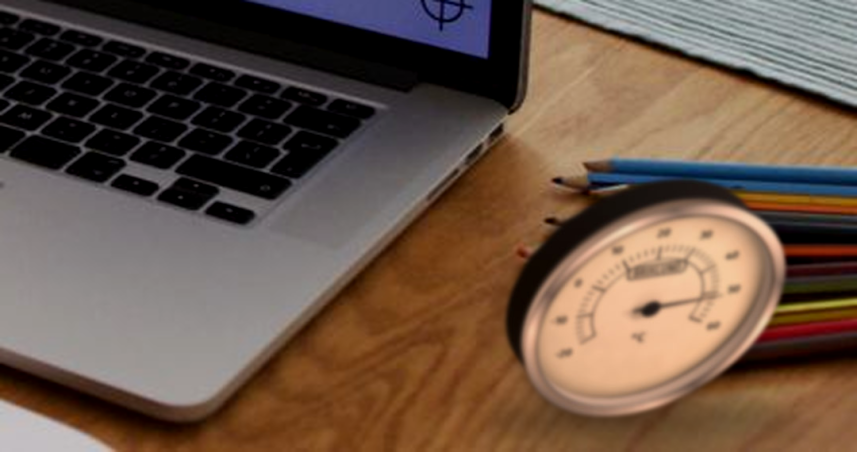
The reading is 50°C
